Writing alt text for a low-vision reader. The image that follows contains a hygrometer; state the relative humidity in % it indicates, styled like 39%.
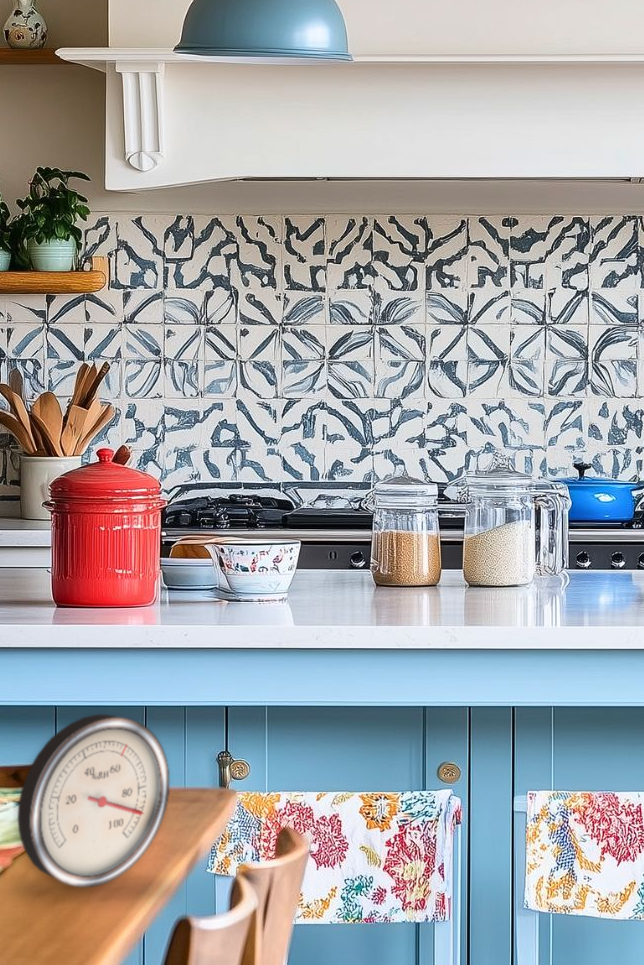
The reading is 90%
